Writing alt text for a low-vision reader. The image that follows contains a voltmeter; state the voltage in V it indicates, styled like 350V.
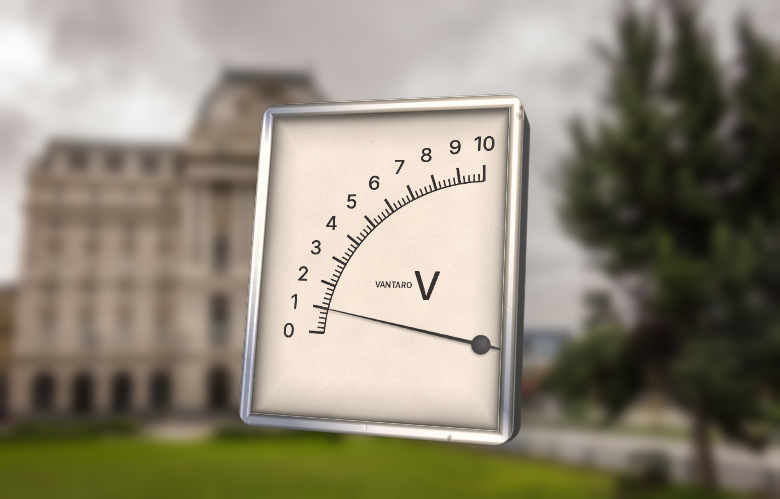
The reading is 1V
